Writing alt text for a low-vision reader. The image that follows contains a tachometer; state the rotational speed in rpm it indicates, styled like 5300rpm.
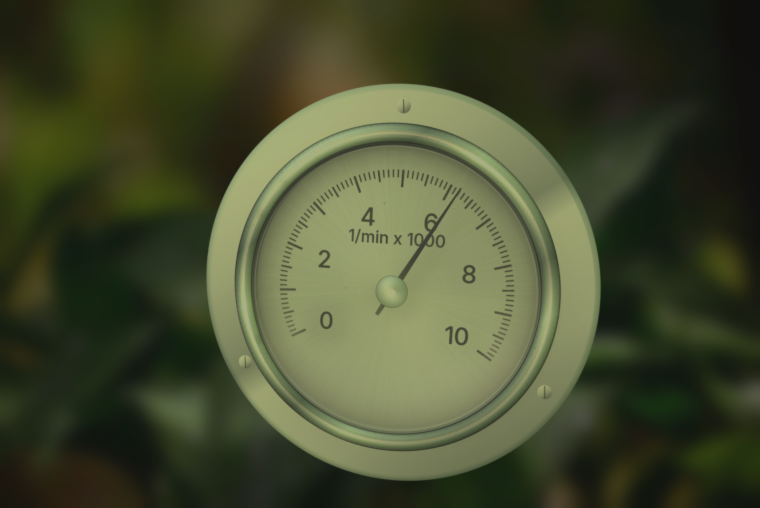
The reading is 6200rpm
